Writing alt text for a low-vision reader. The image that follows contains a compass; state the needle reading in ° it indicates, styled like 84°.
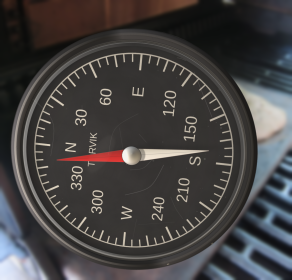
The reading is 350°
